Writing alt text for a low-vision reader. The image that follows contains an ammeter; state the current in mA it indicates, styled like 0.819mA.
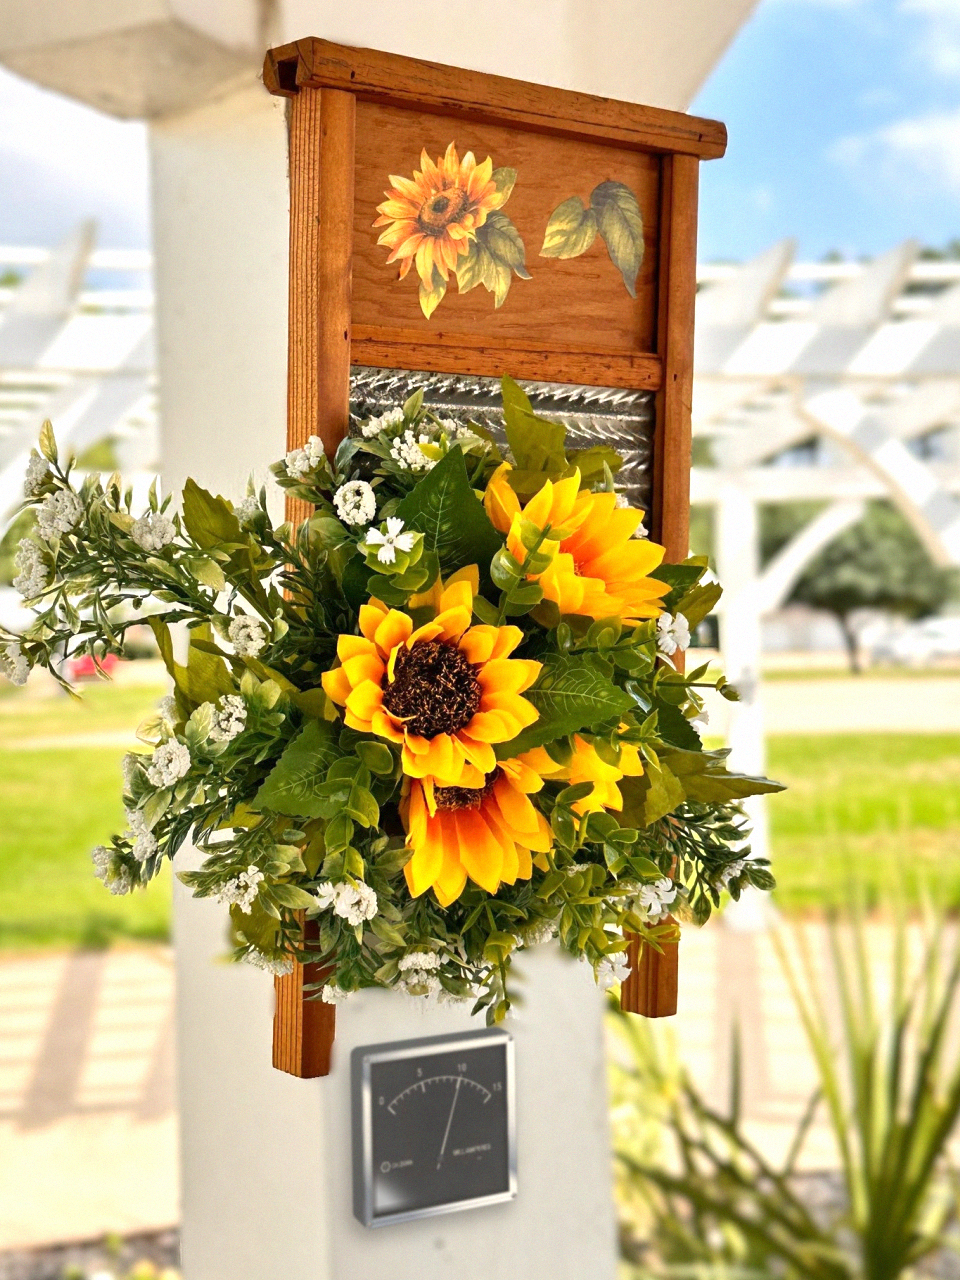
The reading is 10mA
